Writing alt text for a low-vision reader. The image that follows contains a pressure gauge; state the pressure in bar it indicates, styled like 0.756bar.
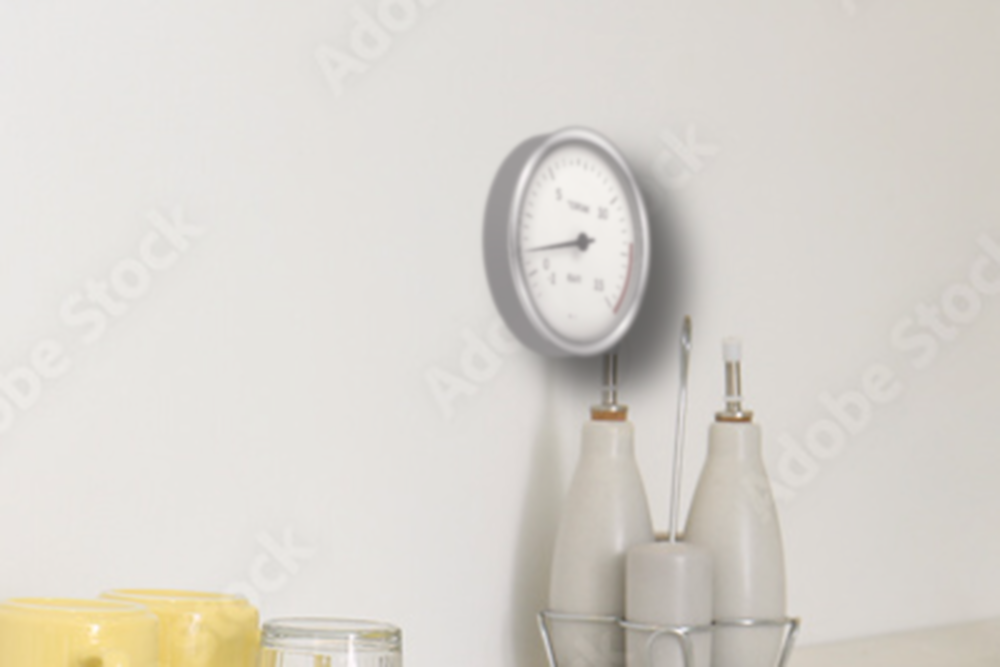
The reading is 1bar
